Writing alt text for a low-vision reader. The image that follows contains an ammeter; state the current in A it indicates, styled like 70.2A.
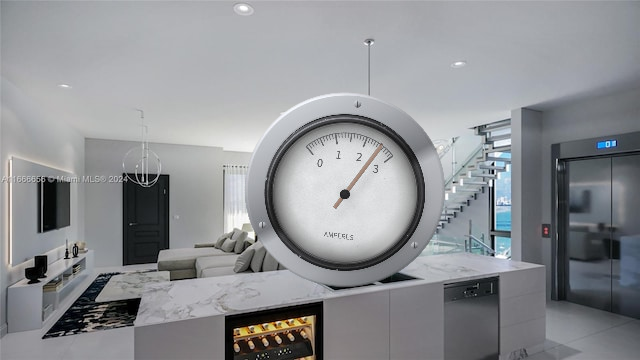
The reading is 2.5A
